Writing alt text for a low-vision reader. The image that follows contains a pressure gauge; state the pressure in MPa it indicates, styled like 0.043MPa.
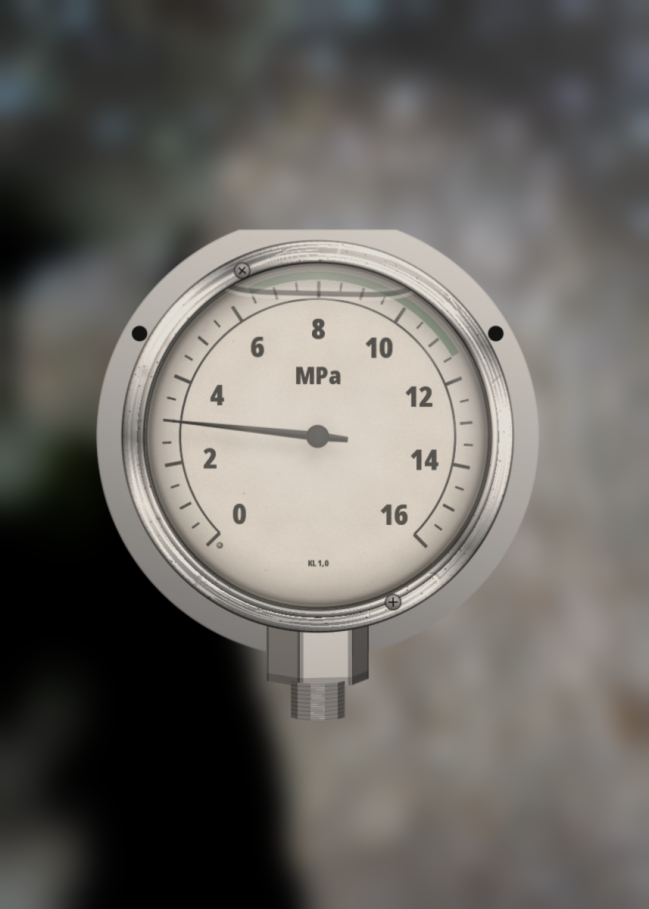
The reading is 3MPa
